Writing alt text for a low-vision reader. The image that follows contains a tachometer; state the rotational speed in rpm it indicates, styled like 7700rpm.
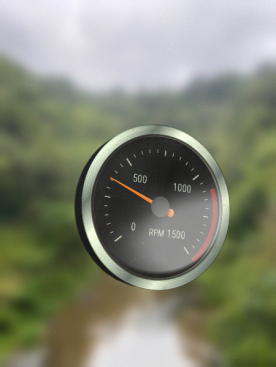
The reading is 350rpm
